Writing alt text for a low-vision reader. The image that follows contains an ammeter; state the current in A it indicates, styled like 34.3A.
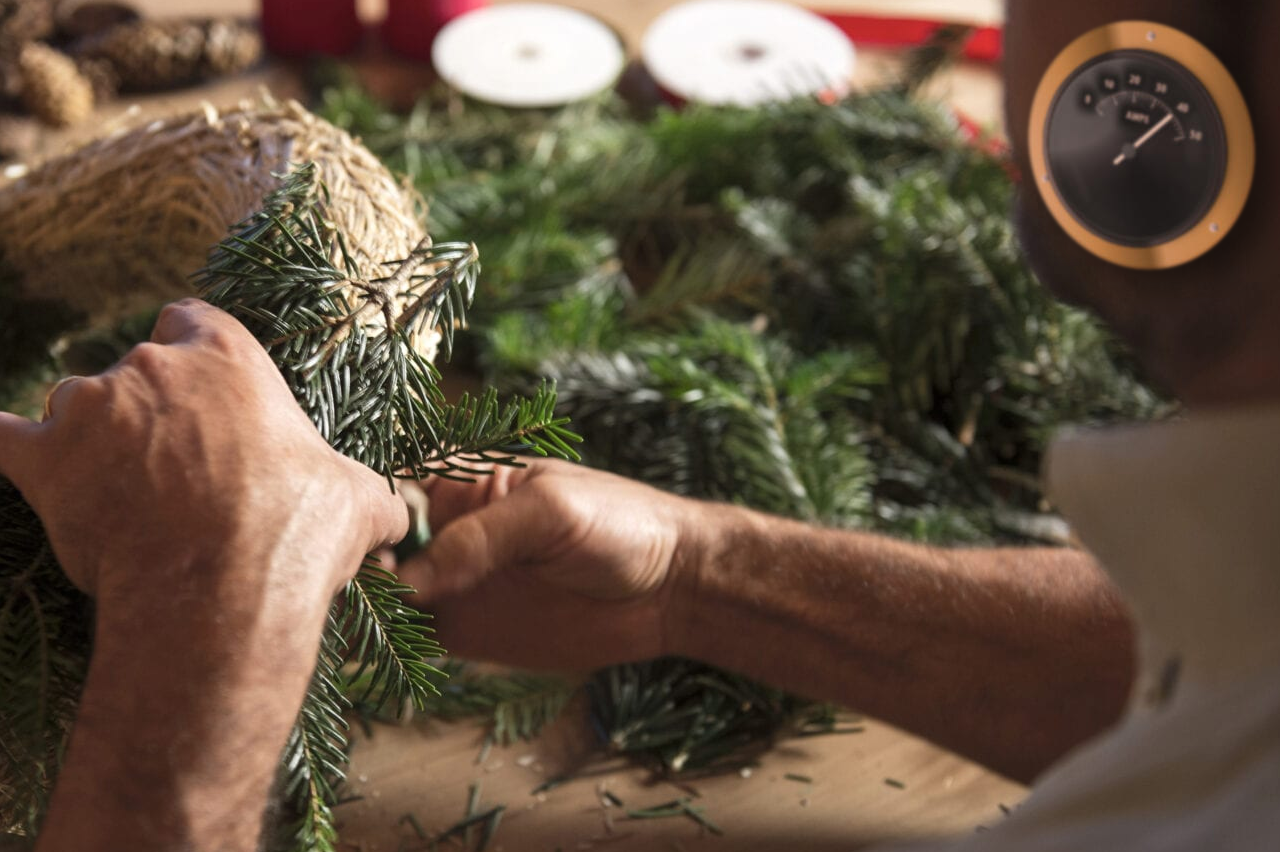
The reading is 40A
